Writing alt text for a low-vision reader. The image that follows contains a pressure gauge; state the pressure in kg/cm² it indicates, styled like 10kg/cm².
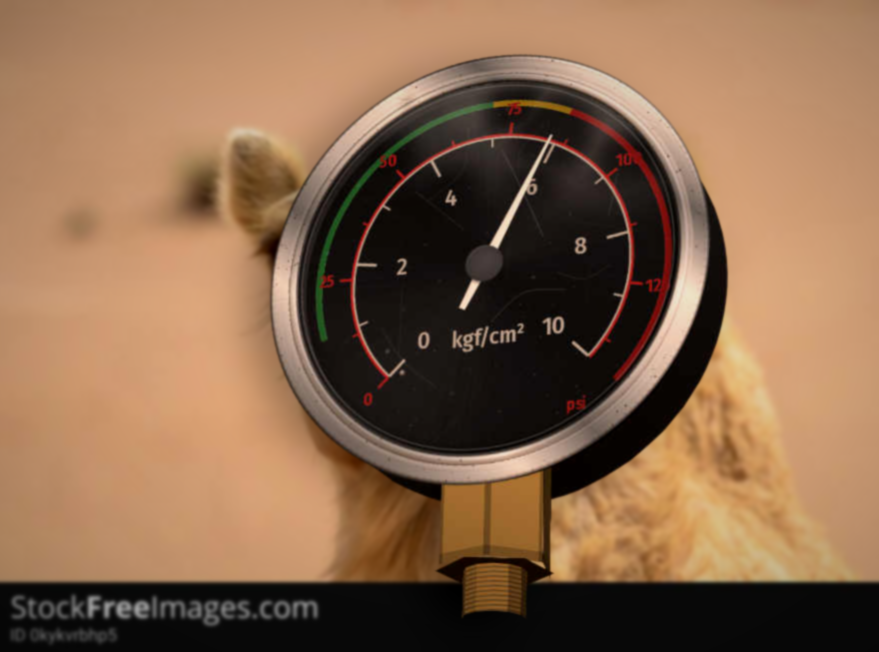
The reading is 6kg/cm²
